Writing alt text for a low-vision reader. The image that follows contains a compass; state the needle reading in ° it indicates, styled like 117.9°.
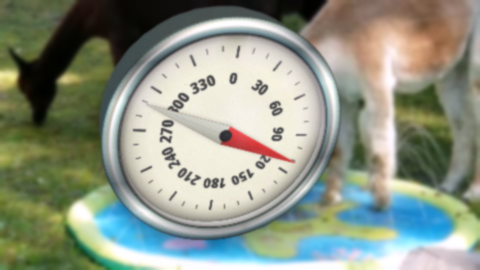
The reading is 110°
